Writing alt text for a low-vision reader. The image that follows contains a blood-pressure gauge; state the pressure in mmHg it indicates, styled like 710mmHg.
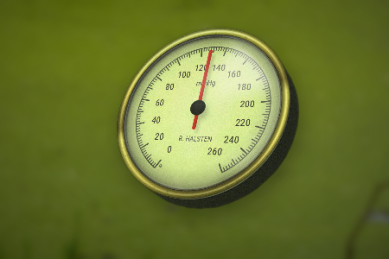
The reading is 130mmHg
